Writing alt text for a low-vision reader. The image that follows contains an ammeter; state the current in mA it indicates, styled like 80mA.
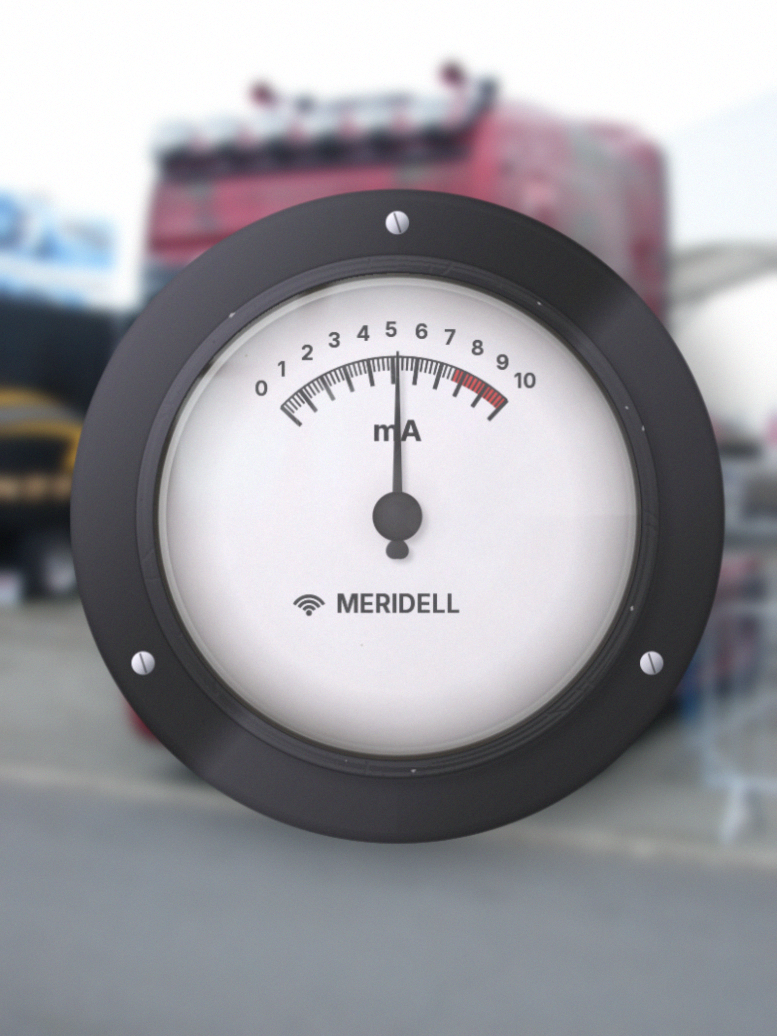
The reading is 5.2mA
